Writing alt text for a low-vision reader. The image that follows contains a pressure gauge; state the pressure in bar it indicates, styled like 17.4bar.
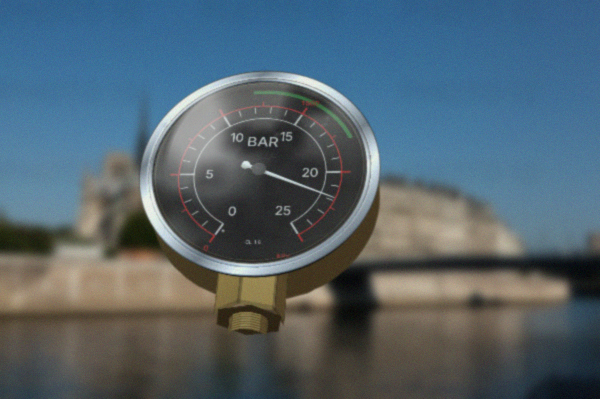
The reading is 22bar
